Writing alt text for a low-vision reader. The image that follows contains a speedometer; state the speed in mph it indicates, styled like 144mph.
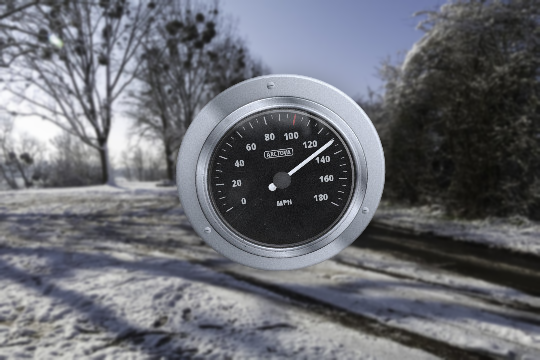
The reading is 130mph
